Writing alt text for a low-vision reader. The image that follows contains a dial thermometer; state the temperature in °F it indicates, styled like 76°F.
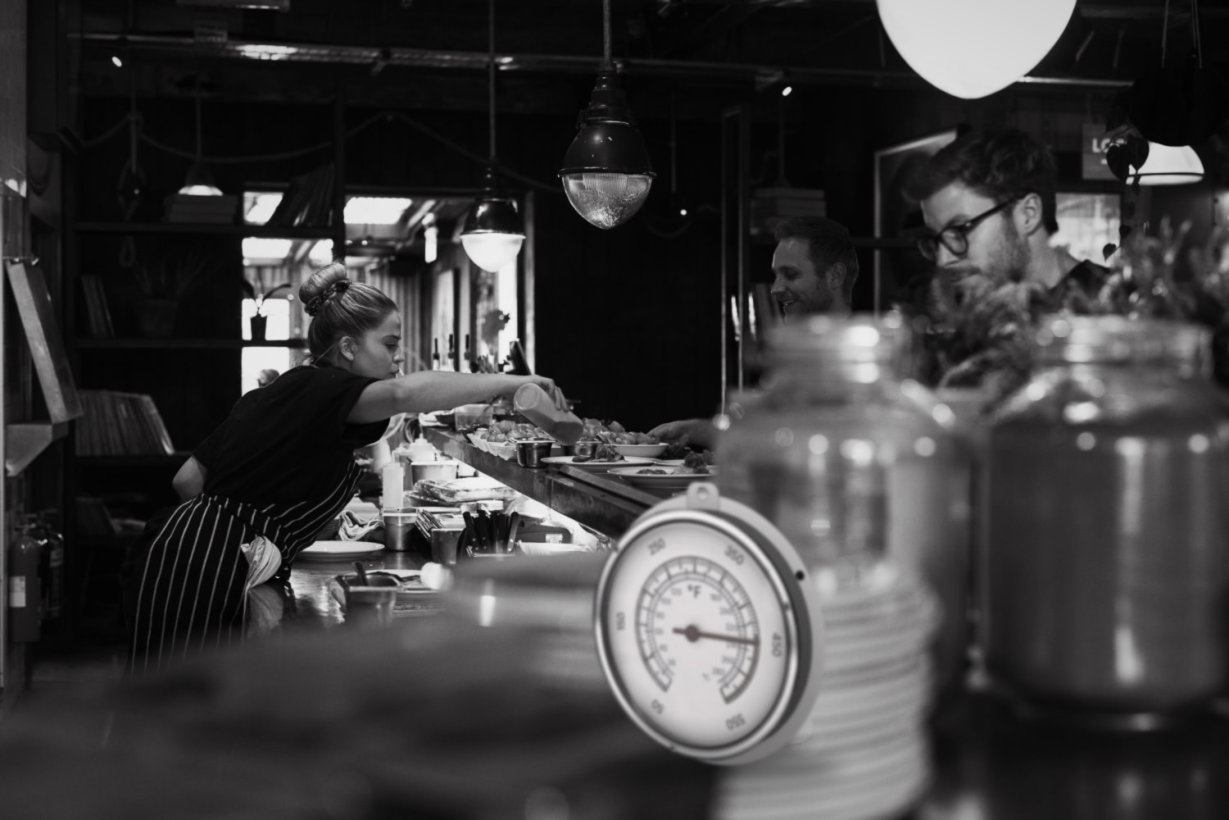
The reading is 450°F
